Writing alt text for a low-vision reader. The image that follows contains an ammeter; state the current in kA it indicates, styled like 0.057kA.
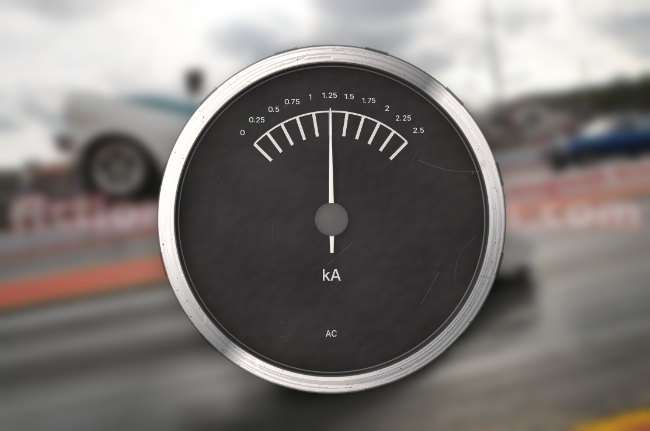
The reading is 1.25kA
